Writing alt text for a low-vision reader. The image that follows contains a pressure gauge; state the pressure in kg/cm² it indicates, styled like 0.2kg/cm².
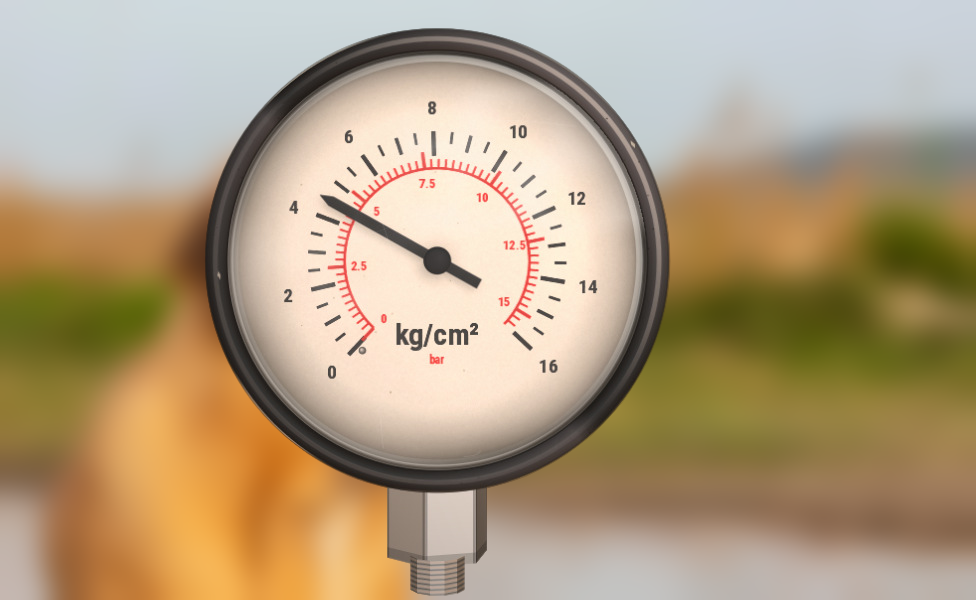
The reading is 4.5kg/cm²
